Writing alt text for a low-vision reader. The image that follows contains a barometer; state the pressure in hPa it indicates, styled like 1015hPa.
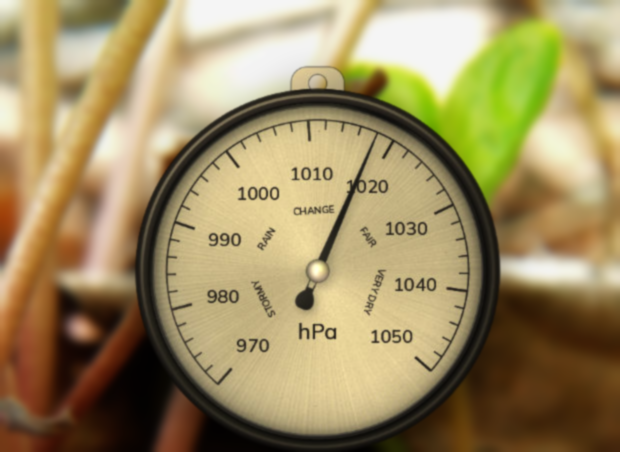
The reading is 1018hPa
